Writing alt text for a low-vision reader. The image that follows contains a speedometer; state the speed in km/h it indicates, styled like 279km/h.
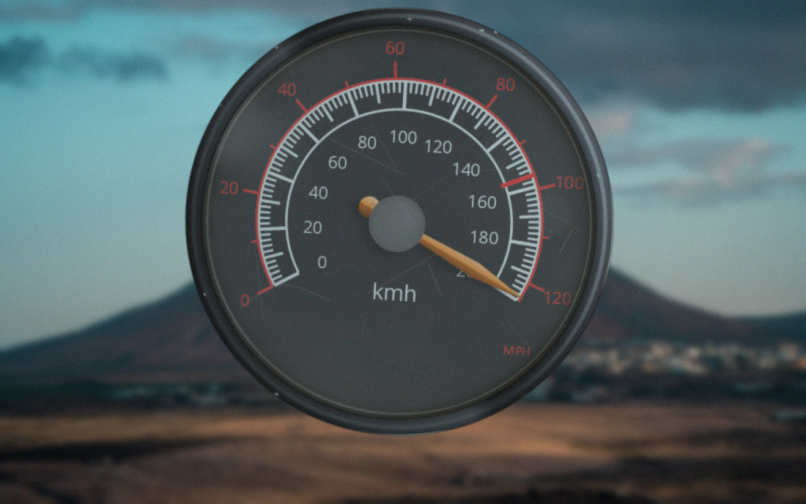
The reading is 198km/h
